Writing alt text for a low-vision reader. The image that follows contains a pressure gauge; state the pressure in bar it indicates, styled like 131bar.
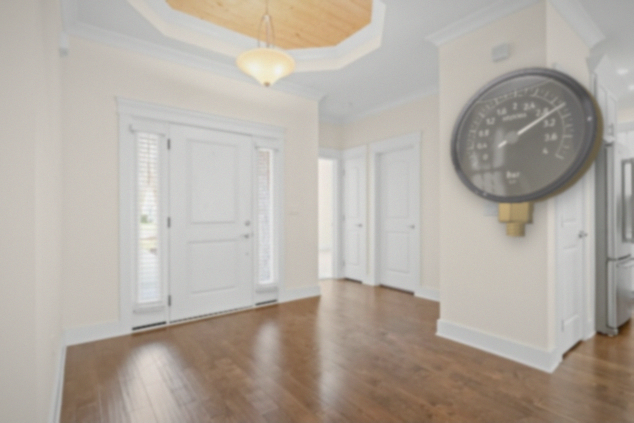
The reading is 3bar
